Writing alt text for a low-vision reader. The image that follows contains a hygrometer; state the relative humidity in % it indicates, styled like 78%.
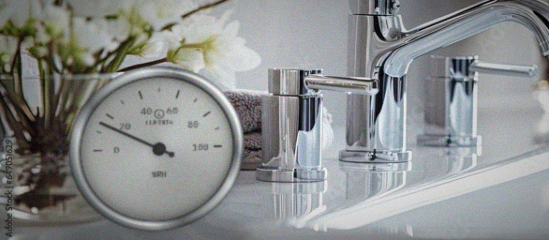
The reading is 15%
